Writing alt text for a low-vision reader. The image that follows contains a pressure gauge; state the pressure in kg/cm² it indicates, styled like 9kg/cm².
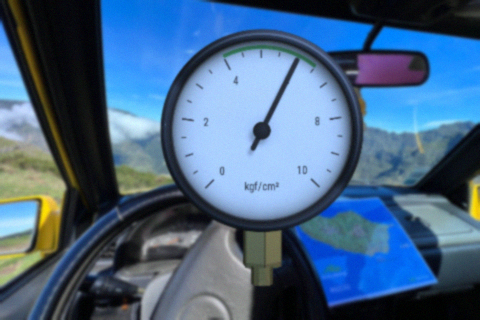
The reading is 6kg/cm²
